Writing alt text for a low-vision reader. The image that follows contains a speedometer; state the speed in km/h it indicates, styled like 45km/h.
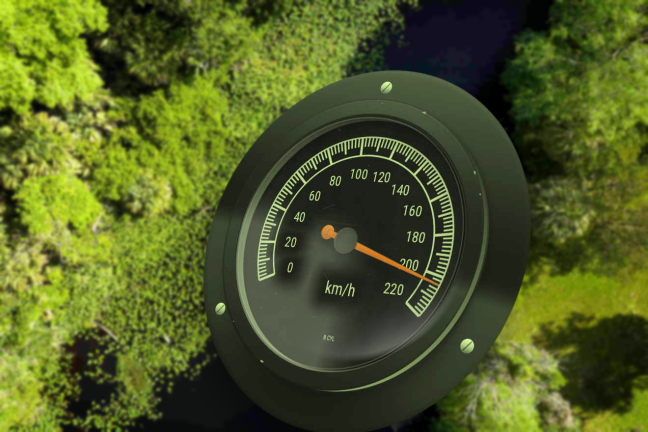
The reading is 204km/h
